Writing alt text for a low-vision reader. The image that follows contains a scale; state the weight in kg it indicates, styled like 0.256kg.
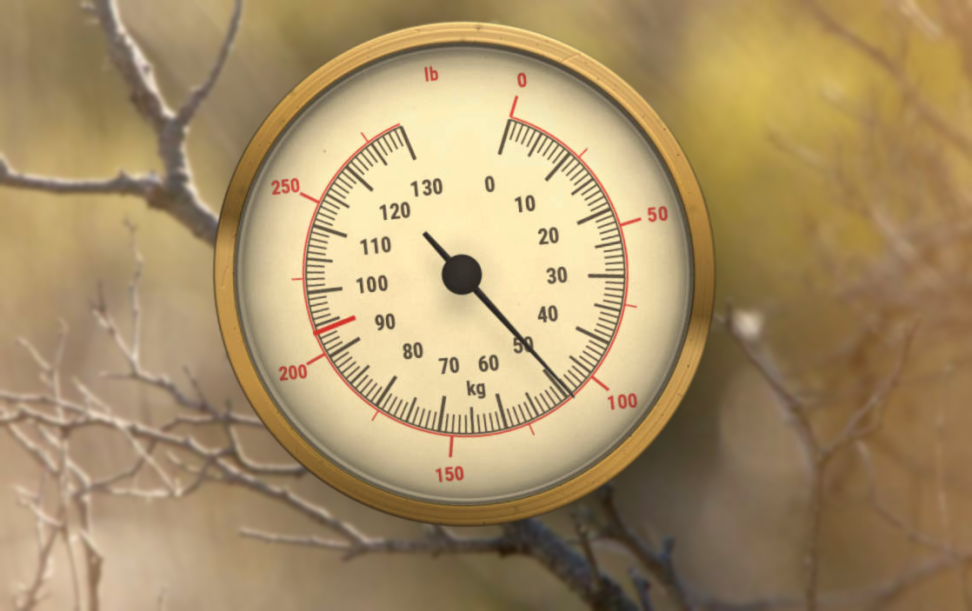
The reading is 49kg
